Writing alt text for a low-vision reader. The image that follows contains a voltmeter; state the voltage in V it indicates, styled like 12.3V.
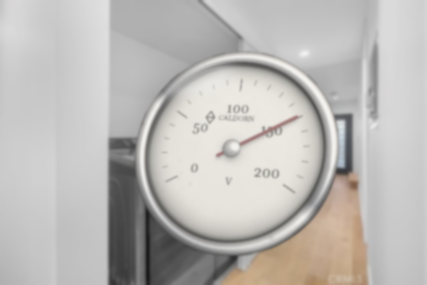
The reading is 150V
